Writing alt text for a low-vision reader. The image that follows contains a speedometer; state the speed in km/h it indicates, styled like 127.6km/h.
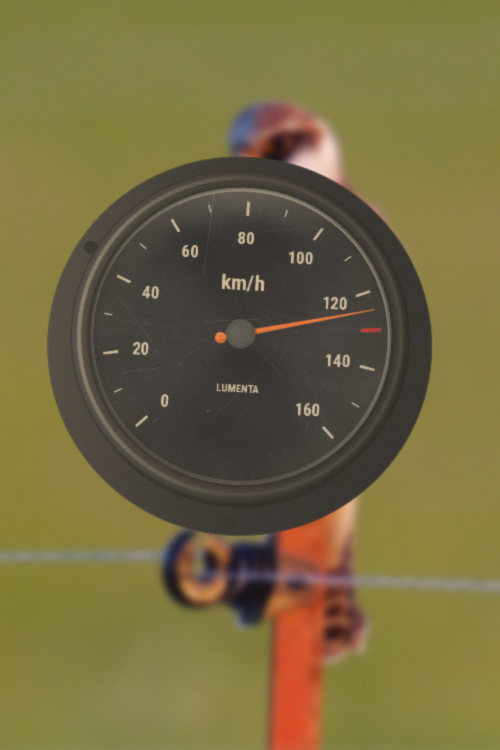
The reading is 125km/h
